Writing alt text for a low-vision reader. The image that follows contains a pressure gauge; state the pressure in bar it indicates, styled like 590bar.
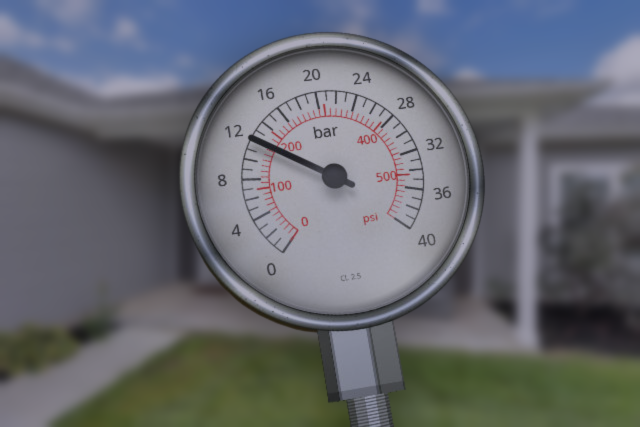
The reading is 12bar
